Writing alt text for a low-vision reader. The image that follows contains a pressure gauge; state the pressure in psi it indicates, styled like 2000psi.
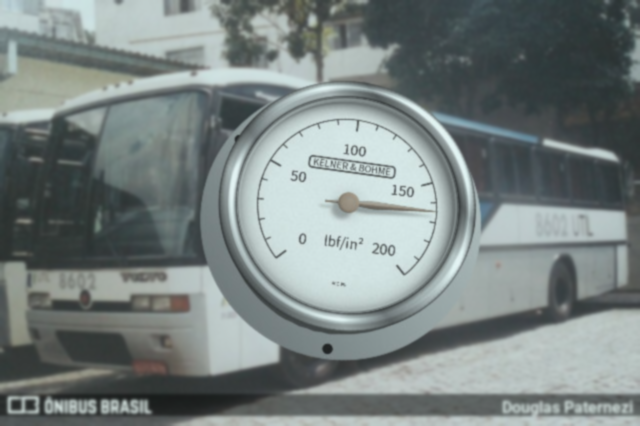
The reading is 165psi
